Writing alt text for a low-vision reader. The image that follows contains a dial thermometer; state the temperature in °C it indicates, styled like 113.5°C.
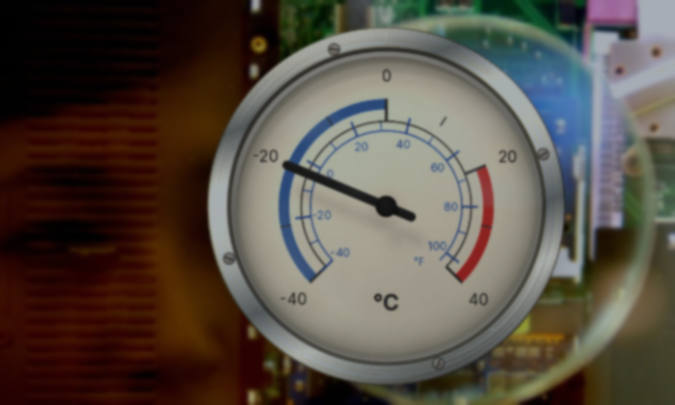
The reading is -20°C
